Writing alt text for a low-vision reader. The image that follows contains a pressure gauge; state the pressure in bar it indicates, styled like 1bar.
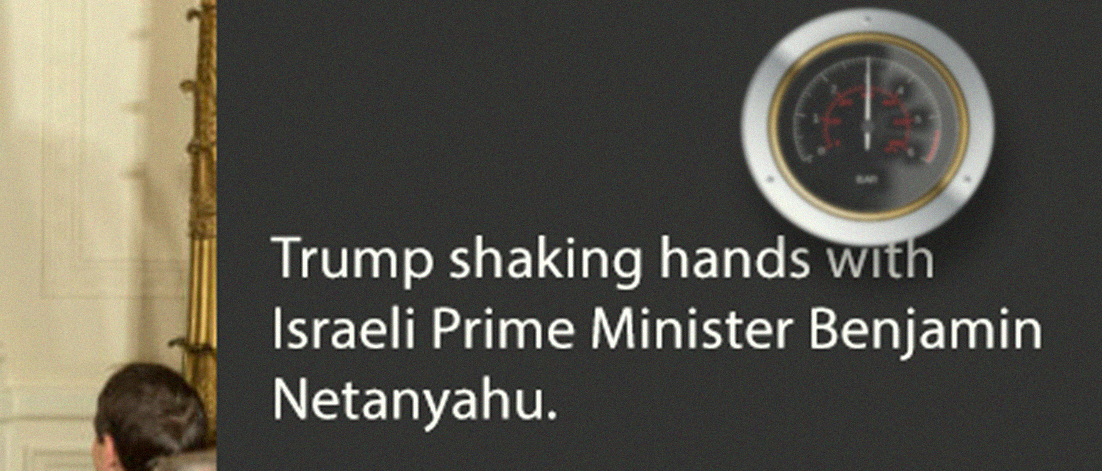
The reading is 3bar
